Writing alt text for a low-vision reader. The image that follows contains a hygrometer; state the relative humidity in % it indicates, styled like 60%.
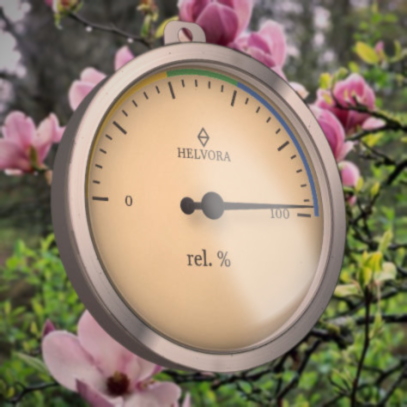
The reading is 98%
